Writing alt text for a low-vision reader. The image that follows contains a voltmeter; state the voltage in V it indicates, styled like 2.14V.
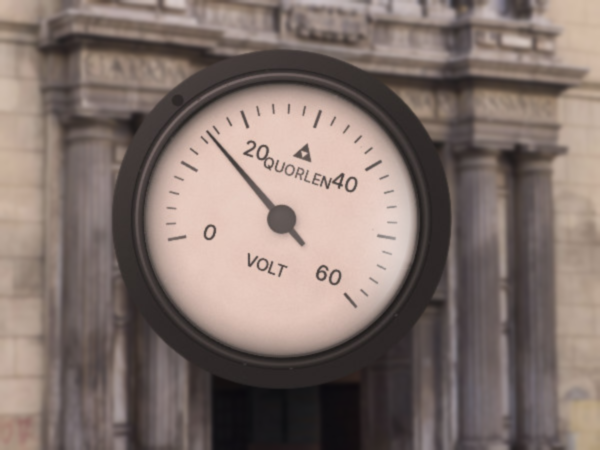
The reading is 15V
